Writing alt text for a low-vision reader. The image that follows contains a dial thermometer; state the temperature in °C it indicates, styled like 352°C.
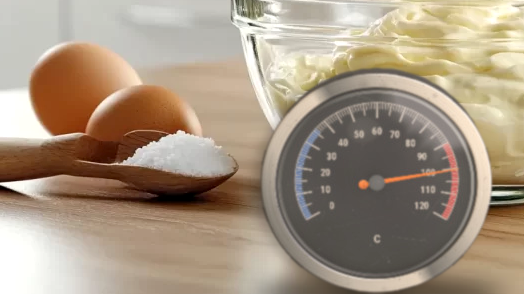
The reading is 100°C
